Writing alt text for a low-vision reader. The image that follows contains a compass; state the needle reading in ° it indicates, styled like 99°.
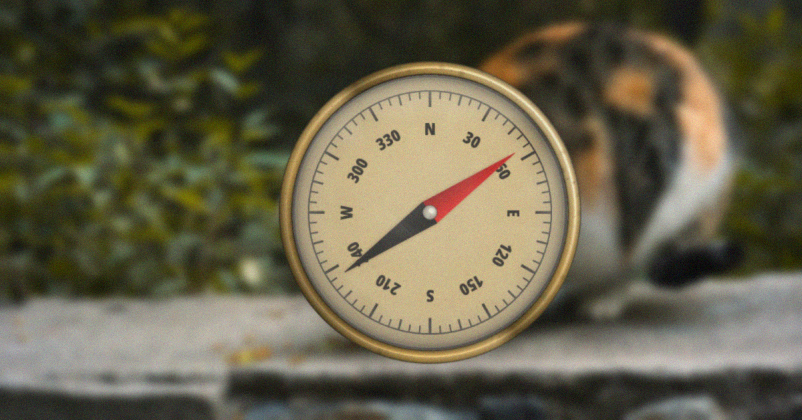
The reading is 55°
